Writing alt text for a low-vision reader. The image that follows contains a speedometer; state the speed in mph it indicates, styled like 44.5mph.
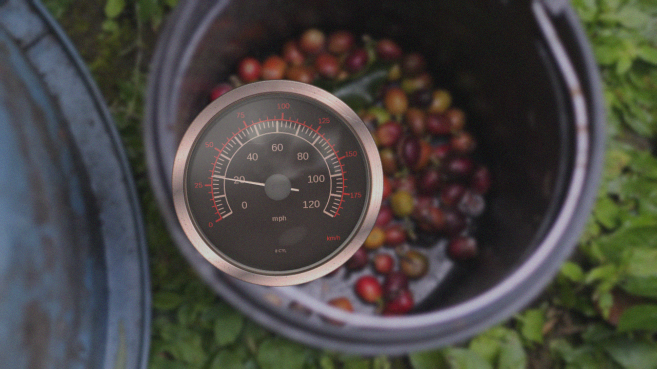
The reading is 20mph
